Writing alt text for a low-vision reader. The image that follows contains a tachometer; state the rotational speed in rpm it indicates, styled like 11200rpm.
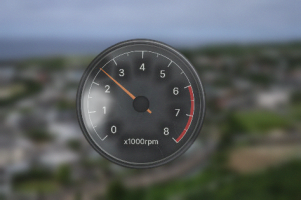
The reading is 2500rpm
